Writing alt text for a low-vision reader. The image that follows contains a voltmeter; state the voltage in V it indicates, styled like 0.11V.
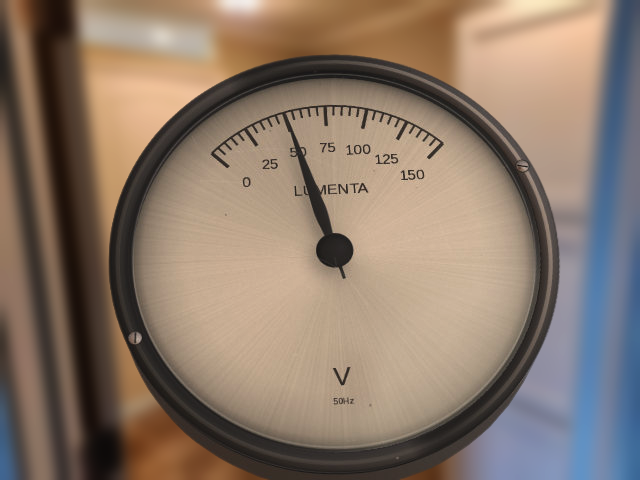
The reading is 50V
